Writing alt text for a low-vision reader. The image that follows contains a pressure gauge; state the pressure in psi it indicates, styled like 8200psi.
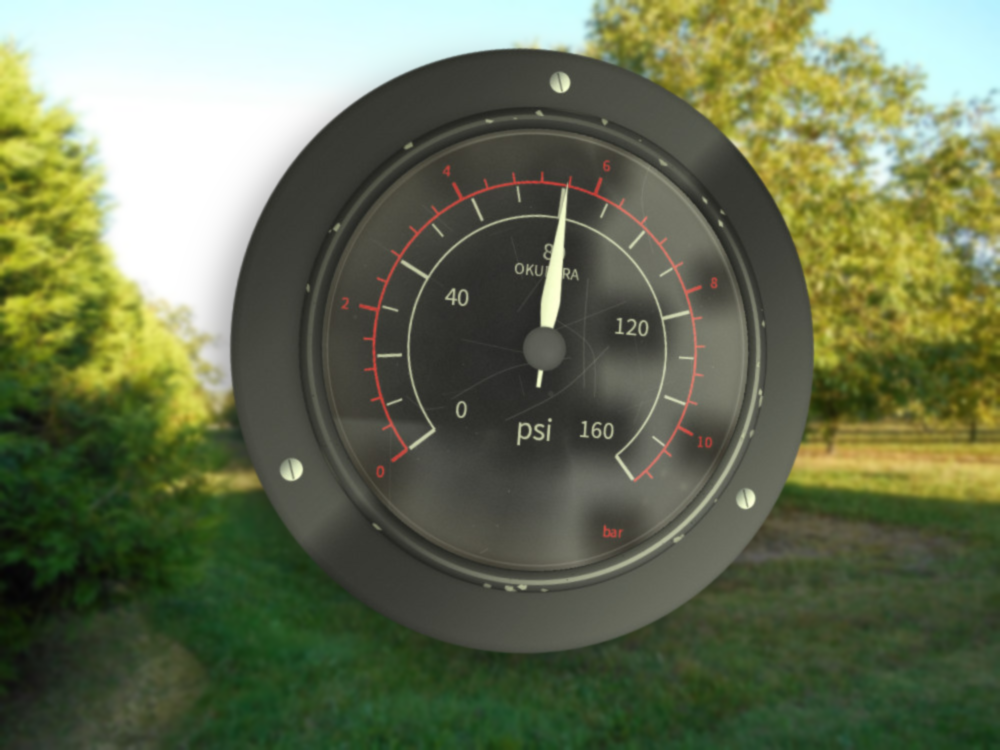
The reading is 80psi
